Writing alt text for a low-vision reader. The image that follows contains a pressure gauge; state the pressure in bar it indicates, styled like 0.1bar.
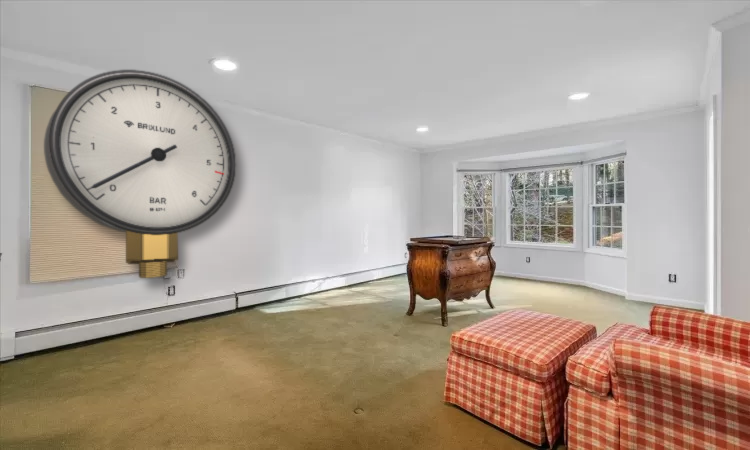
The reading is 0.2bar
